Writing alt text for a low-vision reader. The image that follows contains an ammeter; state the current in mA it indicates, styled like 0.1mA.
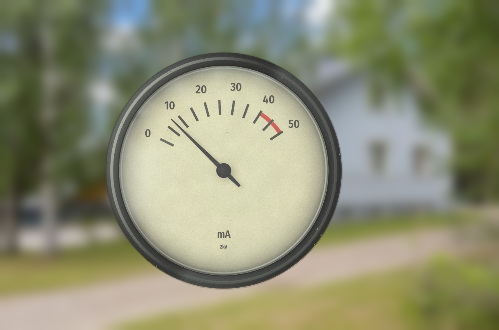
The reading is 7.5mA
